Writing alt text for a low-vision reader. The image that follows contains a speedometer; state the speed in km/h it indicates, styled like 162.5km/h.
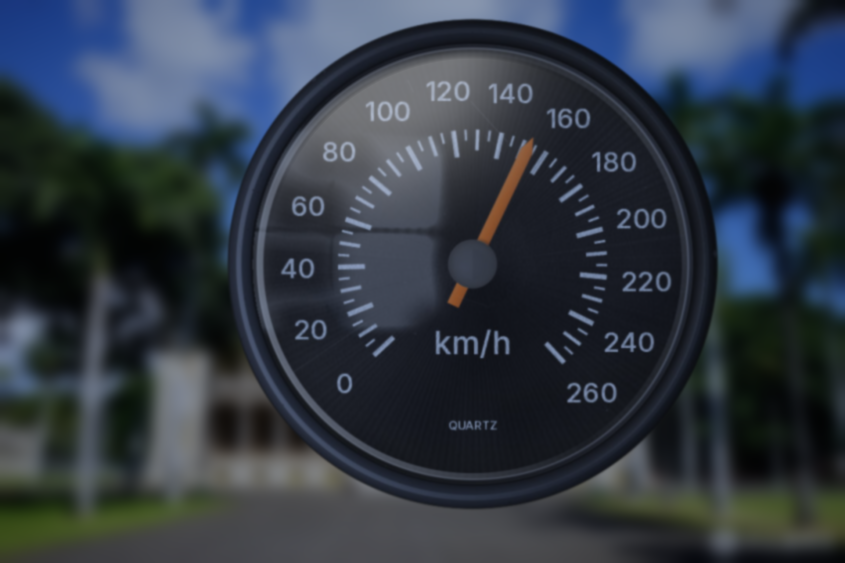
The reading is 152.5km/h
